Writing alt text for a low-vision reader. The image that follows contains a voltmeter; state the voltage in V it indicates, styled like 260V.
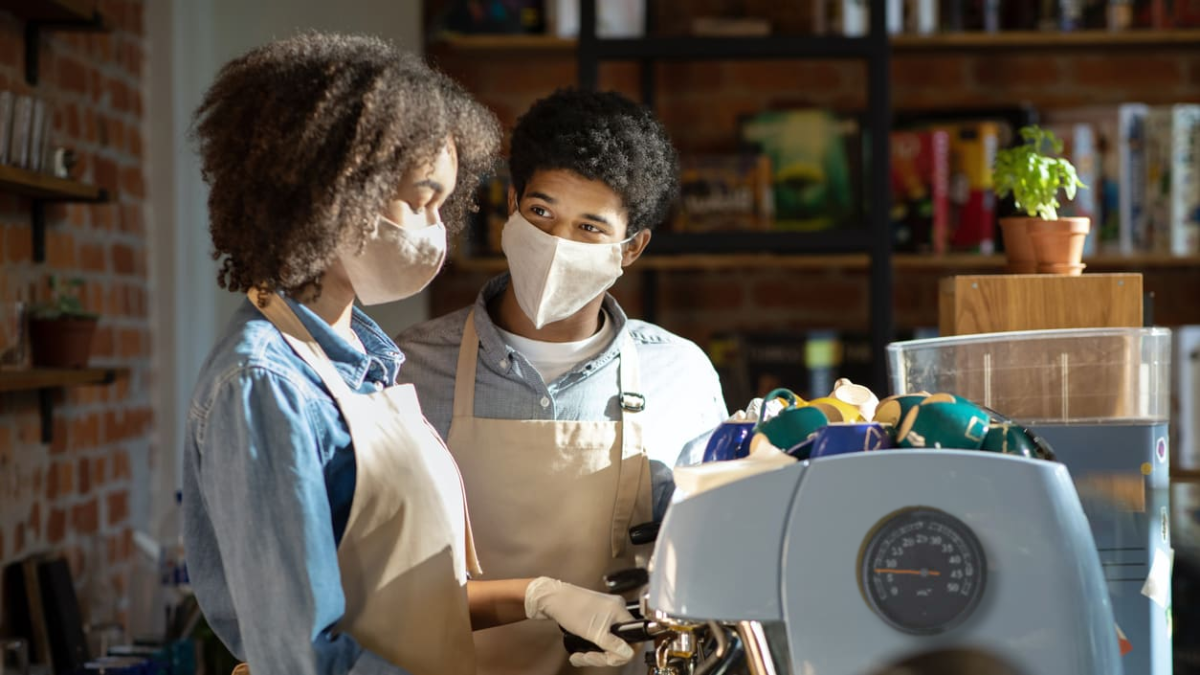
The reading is 7.5V
